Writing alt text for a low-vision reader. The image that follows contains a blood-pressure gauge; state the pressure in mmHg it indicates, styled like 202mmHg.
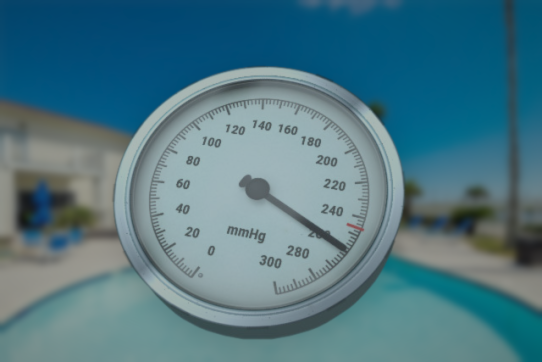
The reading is 260mmHg
